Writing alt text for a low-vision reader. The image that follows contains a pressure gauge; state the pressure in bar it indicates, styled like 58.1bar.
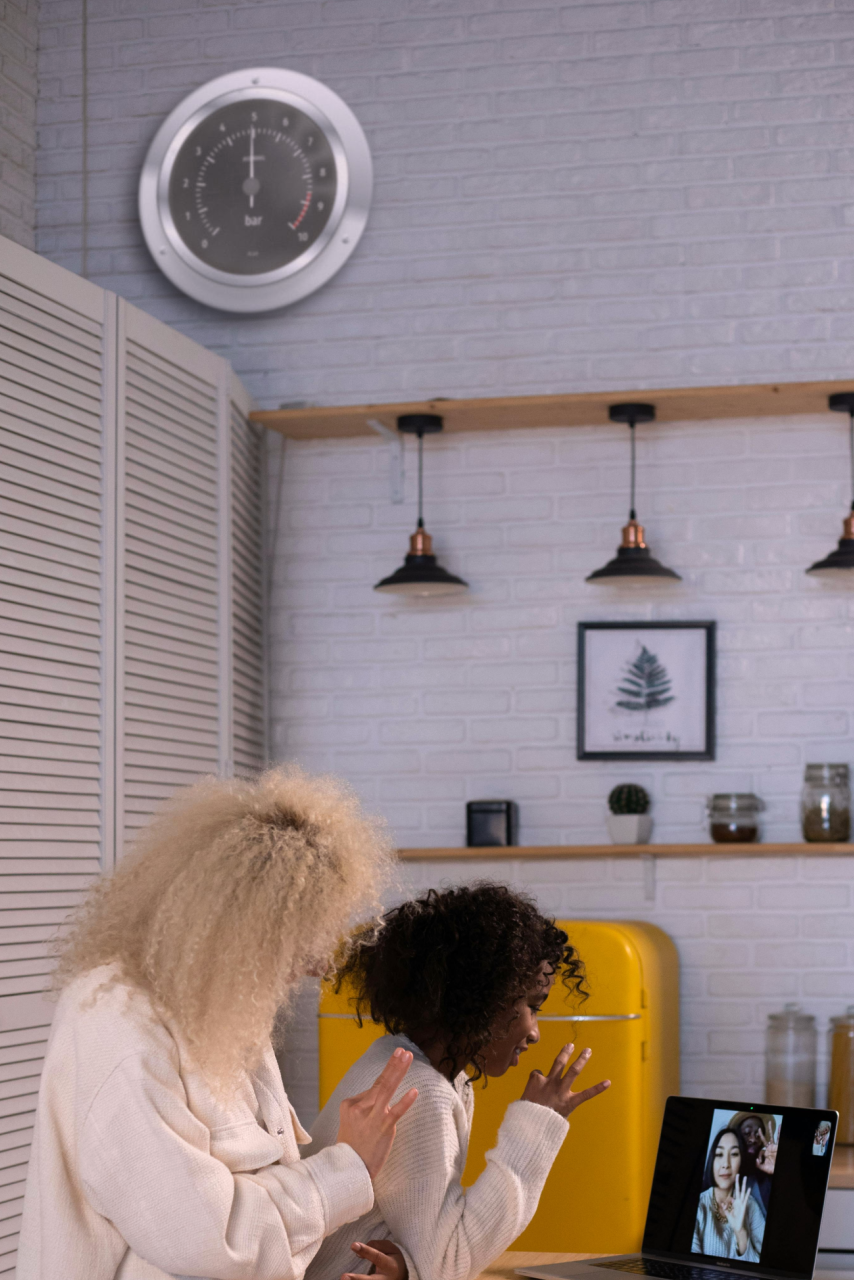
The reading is 5bar
